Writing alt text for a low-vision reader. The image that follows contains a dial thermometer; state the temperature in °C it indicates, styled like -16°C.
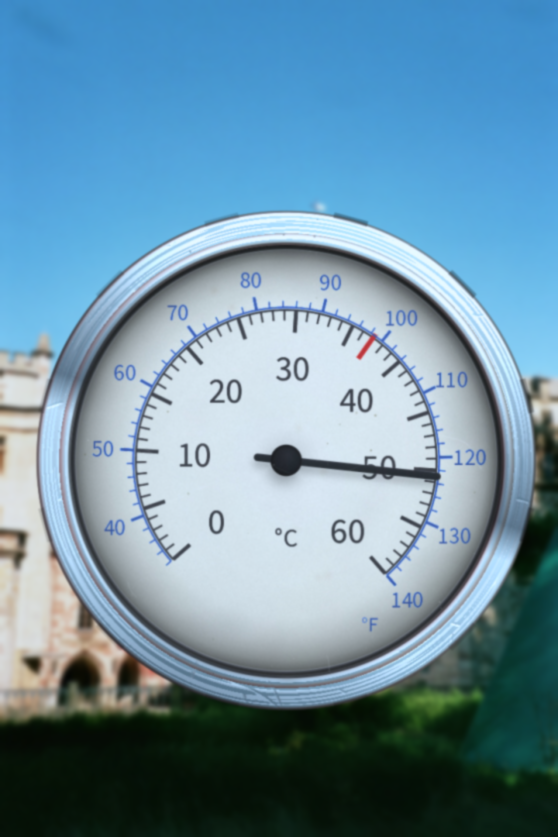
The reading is 50.5°C
